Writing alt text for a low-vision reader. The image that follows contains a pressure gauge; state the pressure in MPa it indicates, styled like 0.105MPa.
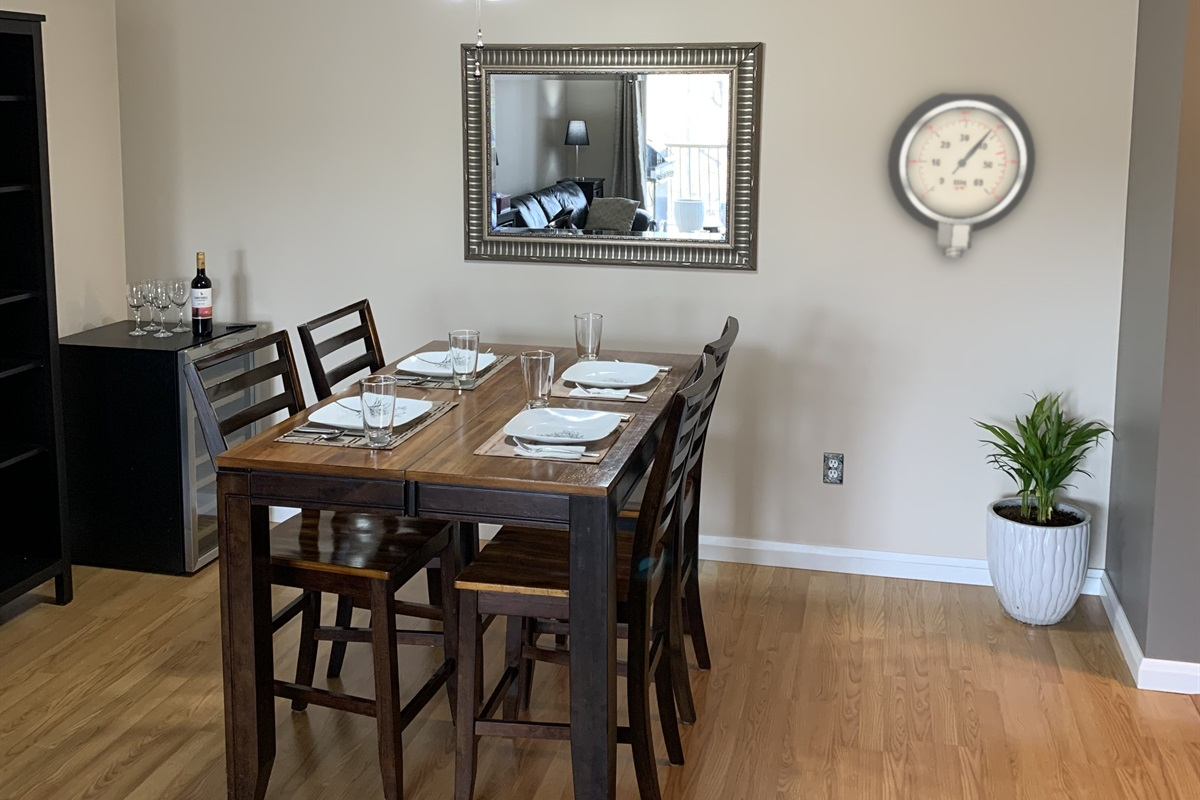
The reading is 38MPa
